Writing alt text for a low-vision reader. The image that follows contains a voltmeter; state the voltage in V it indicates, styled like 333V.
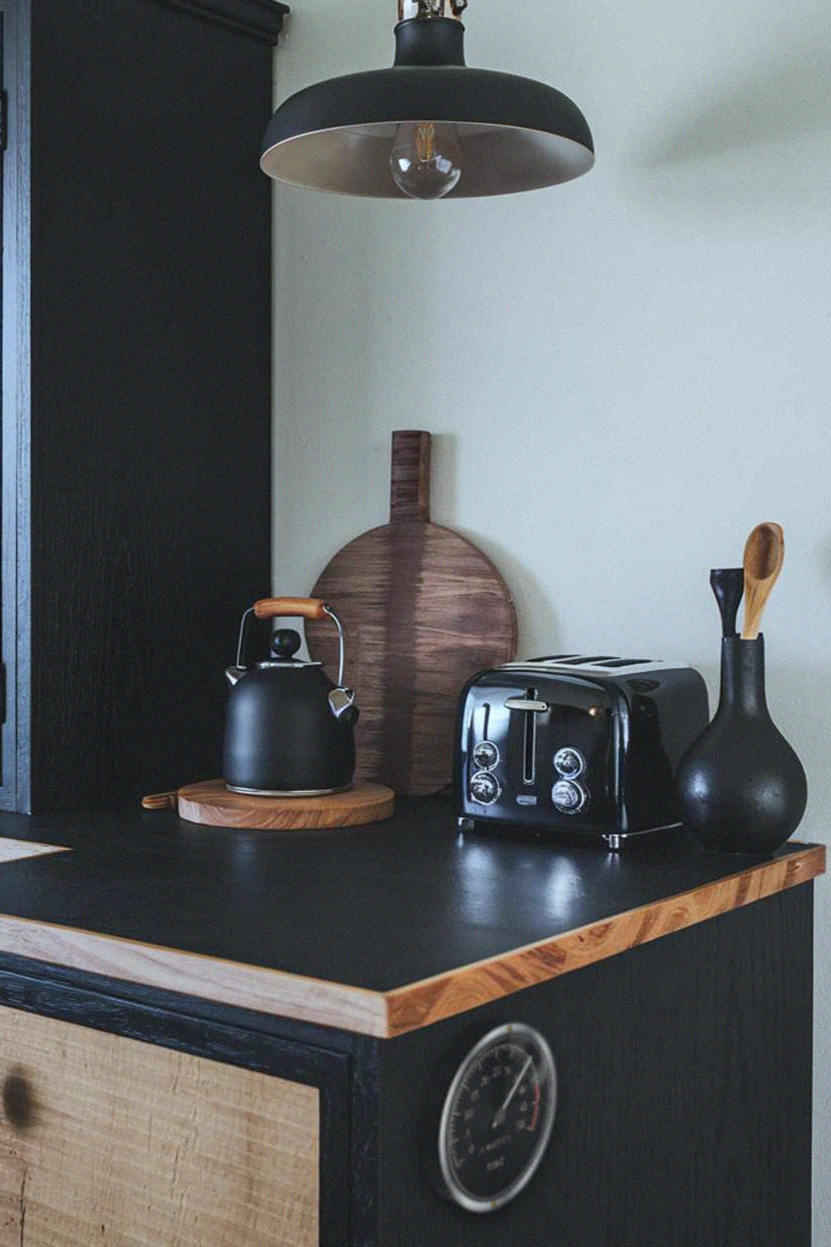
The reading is 35V
